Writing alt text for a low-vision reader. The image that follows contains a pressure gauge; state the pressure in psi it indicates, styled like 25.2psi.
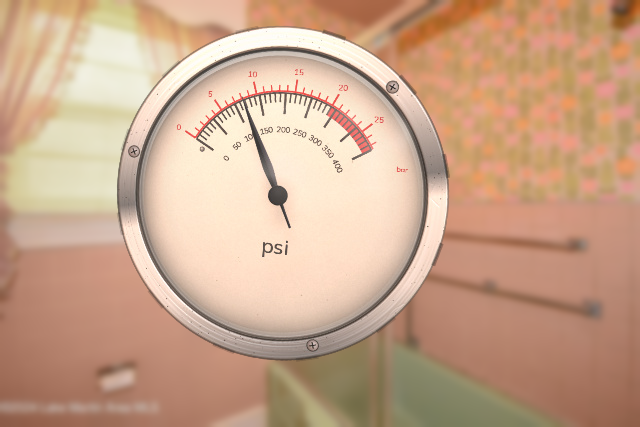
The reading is 120psi
